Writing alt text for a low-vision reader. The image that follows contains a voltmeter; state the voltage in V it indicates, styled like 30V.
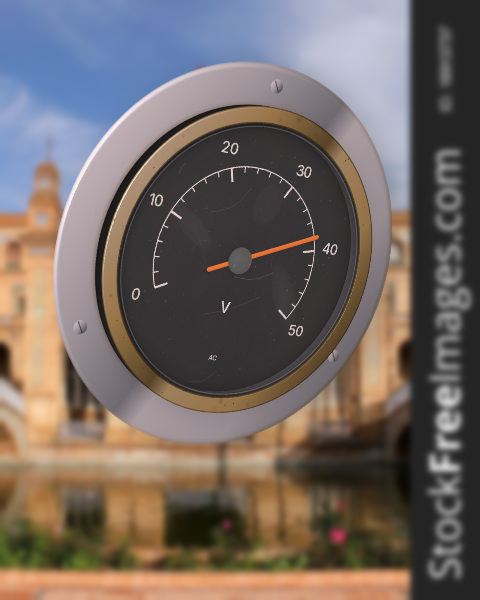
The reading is 38V
